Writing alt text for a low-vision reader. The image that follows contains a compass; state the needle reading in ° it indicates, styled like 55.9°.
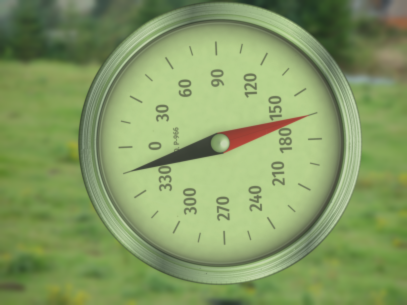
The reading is 165°
